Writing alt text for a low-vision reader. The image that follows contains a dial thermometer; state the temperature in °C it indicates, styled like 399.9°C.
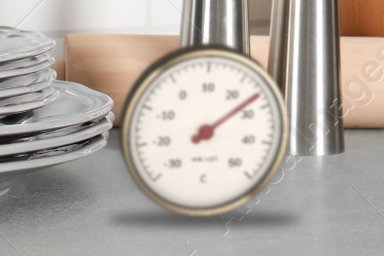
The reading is 26°C
